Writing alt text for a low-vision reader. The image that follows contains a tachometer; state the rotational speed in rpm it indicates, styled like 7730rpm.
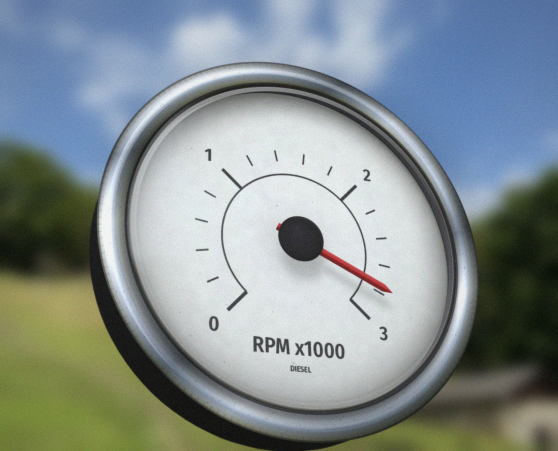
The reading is 2800rpm
